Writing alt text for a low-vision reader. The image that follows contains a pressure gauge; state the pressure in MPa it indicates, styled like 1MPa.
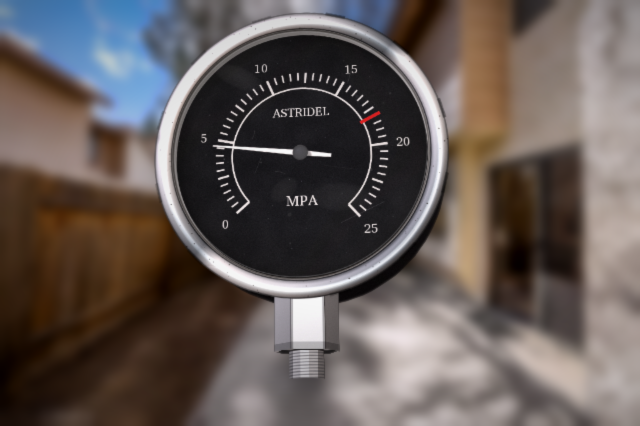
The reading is 4.5MPa
